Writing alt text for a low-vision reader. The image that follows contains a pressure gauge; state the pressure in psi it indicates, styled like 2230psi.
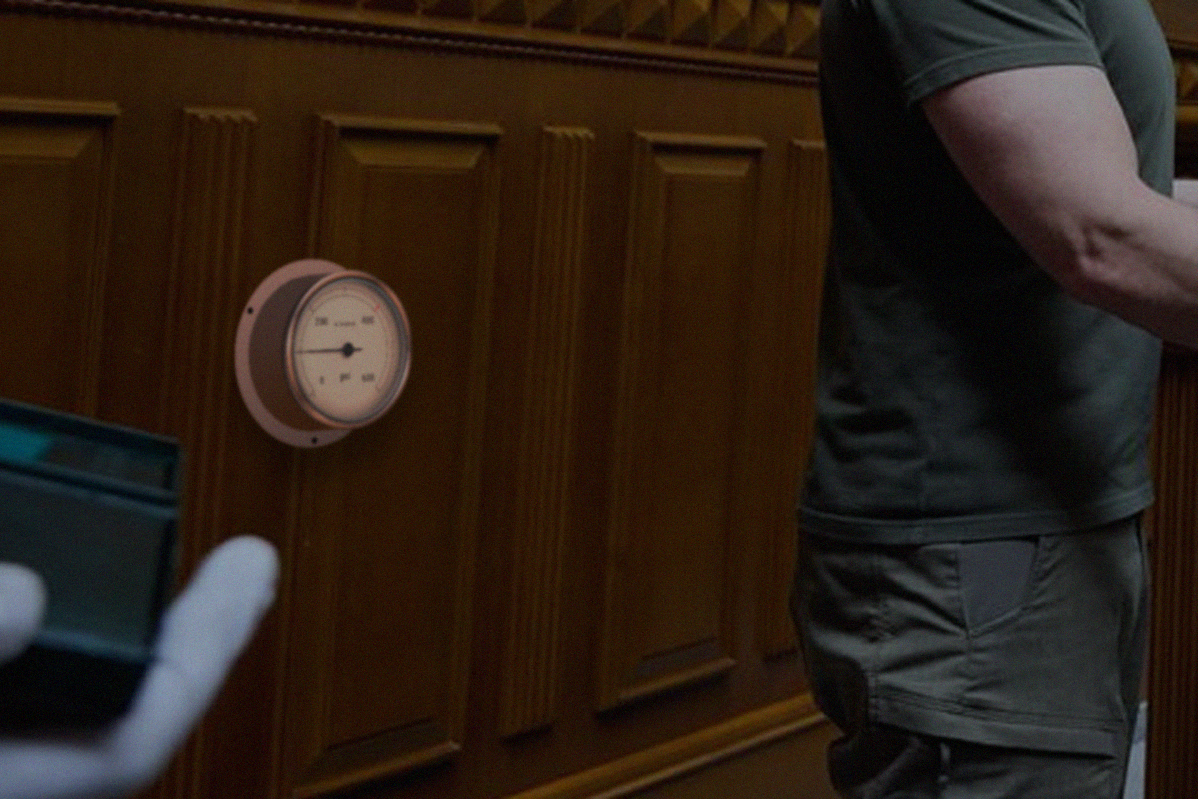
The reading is 100psi
